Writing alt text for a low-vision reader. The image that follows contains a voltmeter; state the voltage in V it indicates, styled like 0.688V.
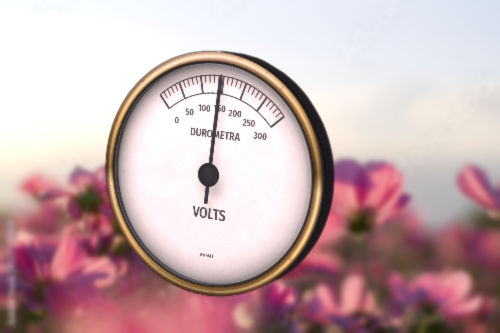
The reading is 150V
